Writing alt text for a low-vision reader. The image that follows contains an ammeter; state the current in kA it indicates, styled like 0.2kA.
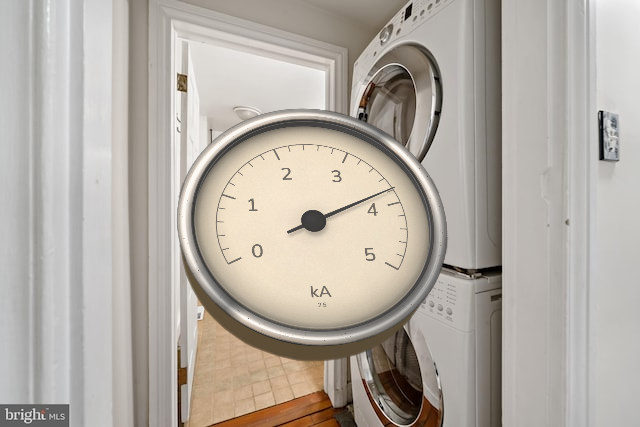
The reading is 3.8kA
